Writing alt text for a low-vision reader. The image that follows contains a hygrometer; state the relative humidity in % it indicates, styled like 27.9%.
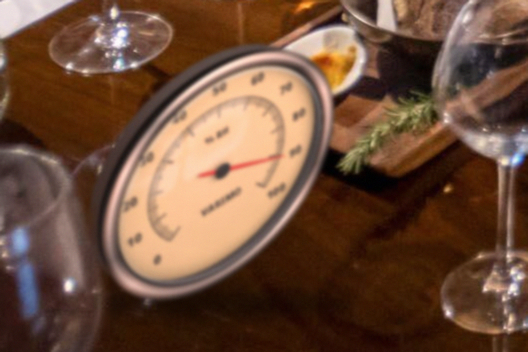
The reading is 90%
